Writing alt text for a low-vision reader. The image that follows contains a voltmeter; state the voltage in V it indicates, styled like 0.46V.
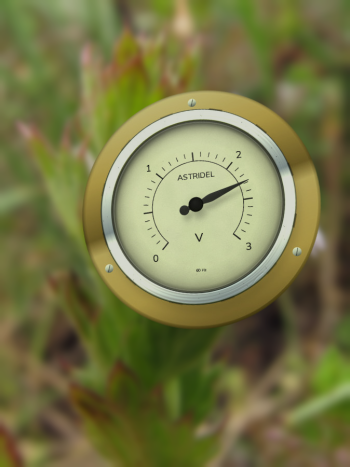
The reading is 2.3V
